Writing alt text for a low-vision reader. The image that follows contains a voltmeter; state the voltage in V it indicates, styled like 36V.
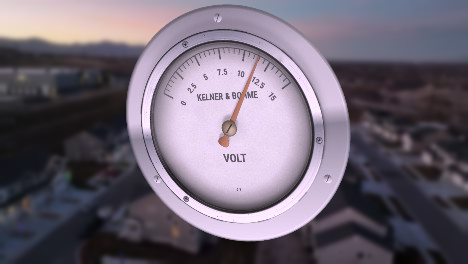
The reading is 11.5V
